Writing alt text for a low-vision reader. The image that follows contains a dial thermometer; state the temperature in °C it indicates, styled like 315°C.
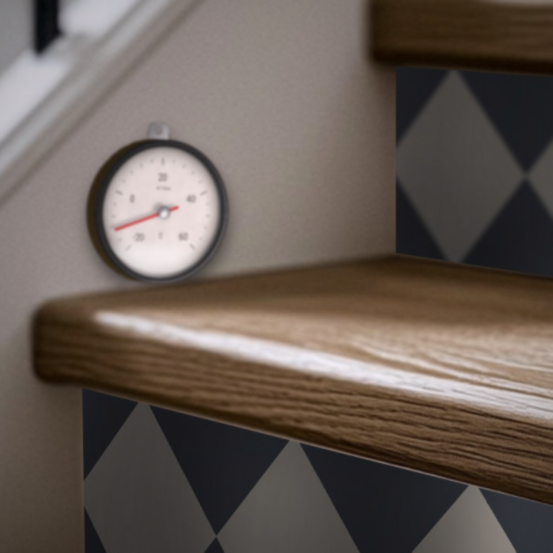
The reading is -12°C
